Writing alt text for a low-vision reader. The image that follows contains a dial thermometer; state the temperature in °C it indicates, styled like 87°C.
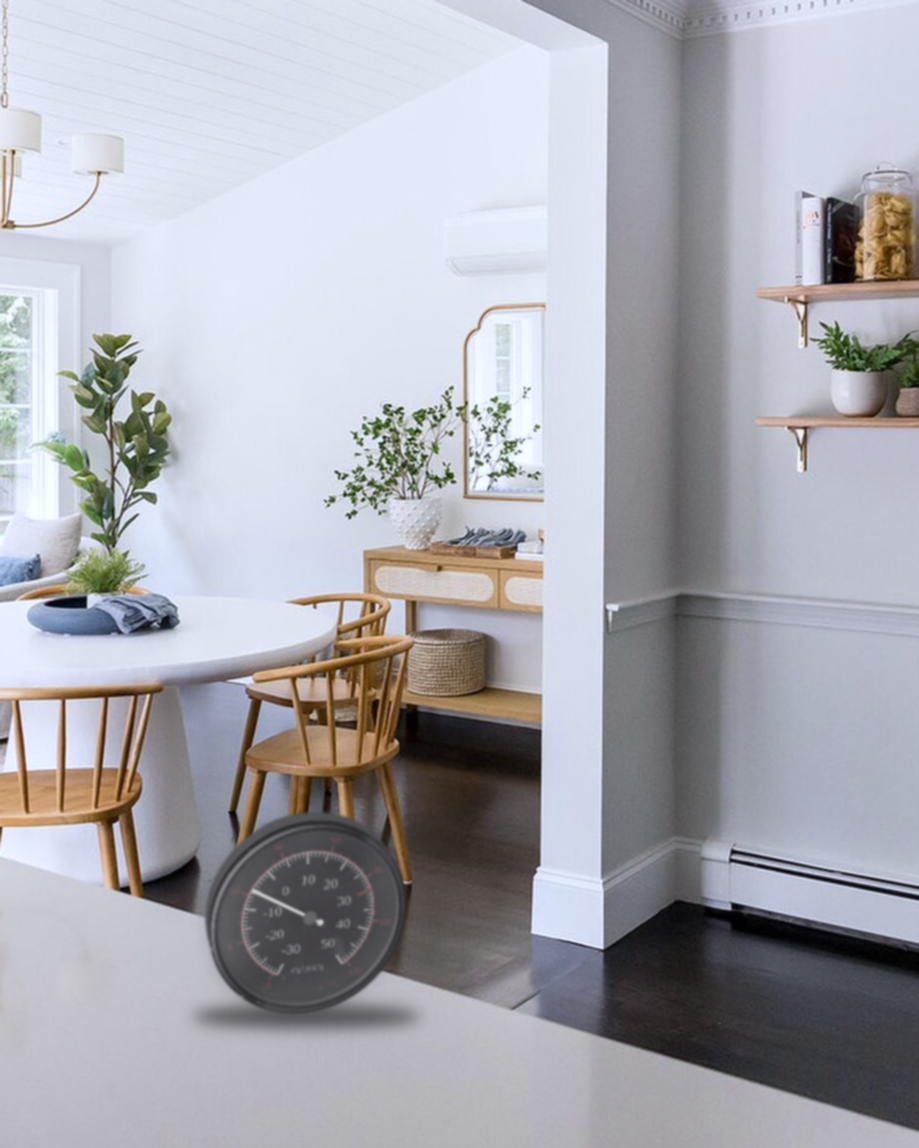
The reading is -5°C
